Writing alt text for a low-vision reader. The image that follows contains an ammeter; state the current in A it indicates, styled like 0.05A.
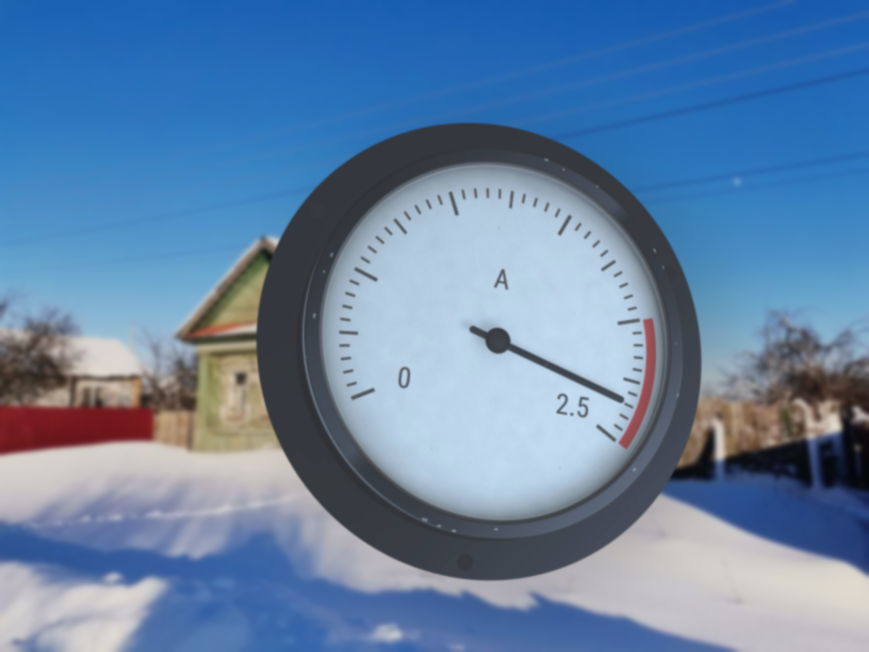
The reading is 2.35A
